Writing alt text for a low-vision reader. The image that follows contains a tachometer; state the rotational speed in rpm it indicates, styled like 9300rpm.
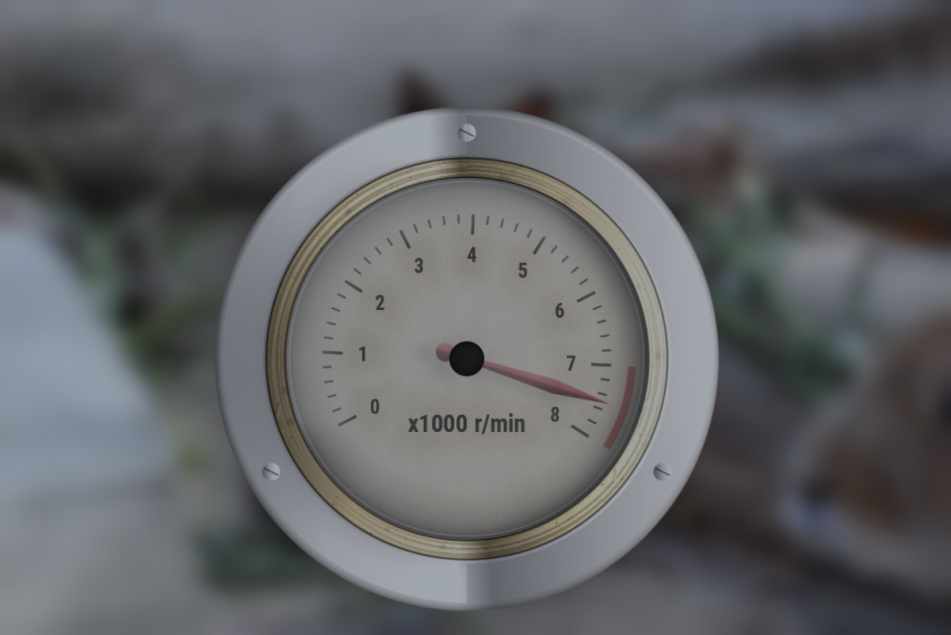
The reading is 7500rpm
